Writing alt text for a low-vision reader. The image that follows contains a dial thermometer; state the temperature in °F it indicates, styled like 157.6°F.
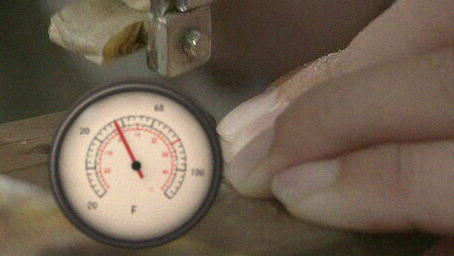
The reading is 36°F
